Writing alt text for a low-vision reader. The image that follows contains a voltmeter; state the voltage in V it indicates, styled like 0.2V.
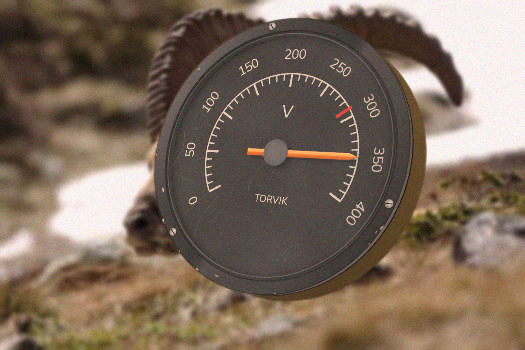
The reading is 350V
